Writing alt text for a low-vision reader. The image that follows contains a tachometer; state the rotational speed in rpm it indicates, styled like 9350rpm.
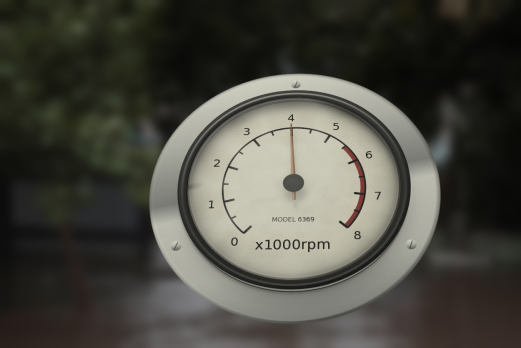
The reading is 4000rpm
